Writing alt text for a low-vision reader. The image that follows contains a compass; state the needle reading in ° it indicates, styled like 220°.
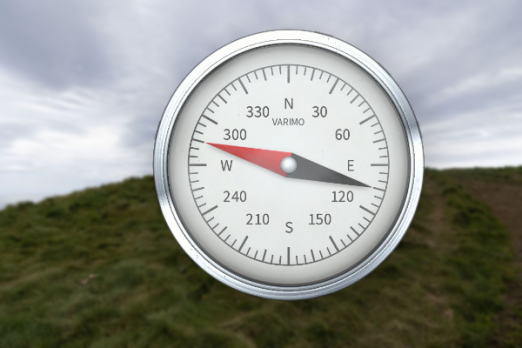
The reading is 285°
